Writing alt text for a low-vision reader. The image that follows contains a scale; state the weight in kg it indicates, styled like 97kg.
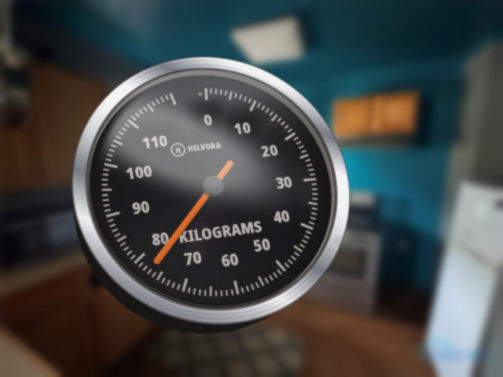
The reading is 77kg
